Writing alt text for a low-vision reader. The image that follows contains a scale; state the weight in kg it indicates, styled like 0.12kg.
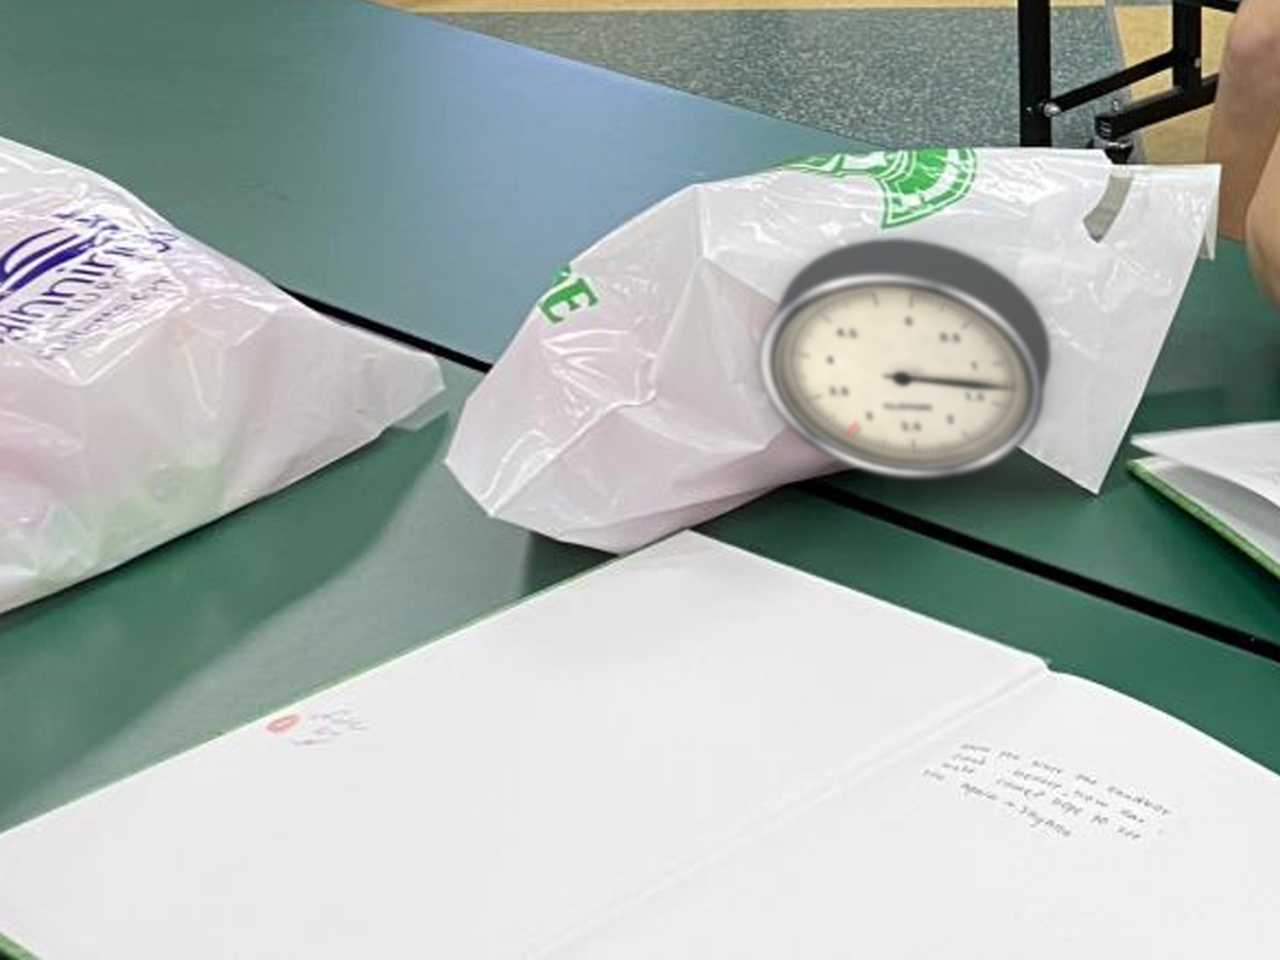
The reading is 1.25kg
